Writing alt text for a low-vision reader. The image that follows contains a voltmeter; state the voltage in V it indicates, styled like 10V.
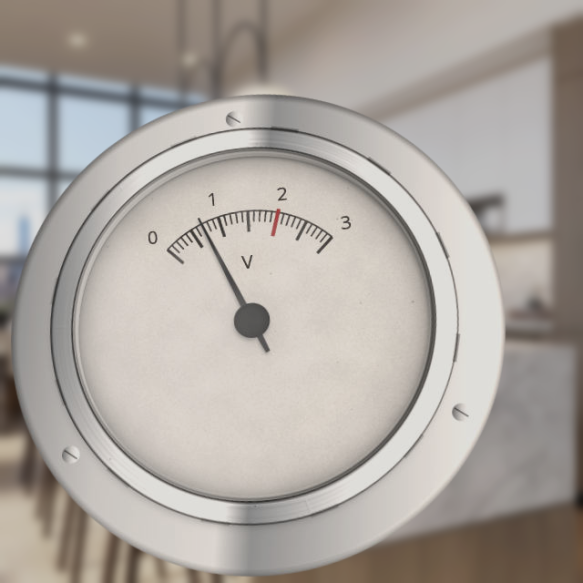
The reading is 0.7V
